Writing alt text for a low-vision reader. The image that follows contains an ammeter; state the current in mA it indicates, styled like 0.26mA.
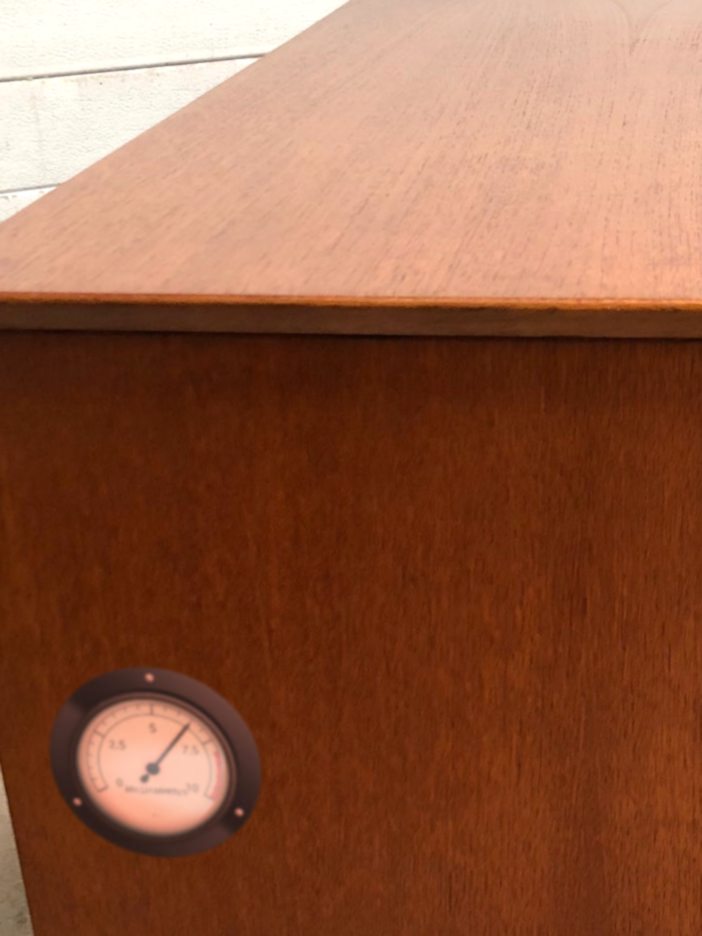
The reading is 6.5mA
